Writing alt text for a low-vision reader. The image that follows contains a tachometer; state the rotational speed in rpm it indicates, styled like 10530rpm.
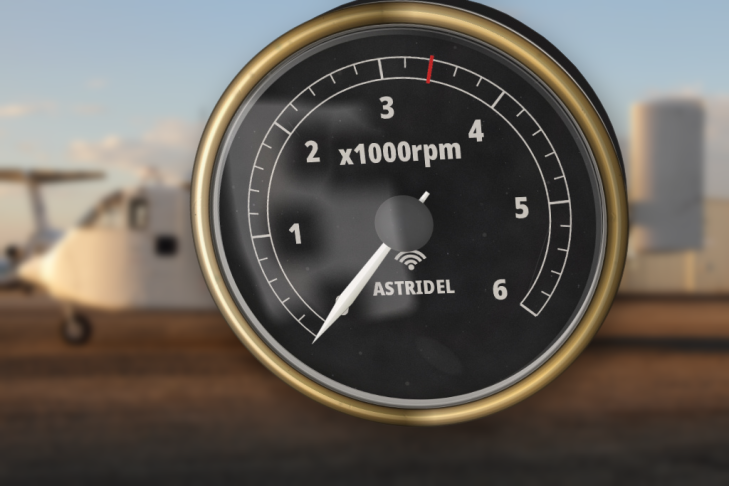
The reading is 0rpm
